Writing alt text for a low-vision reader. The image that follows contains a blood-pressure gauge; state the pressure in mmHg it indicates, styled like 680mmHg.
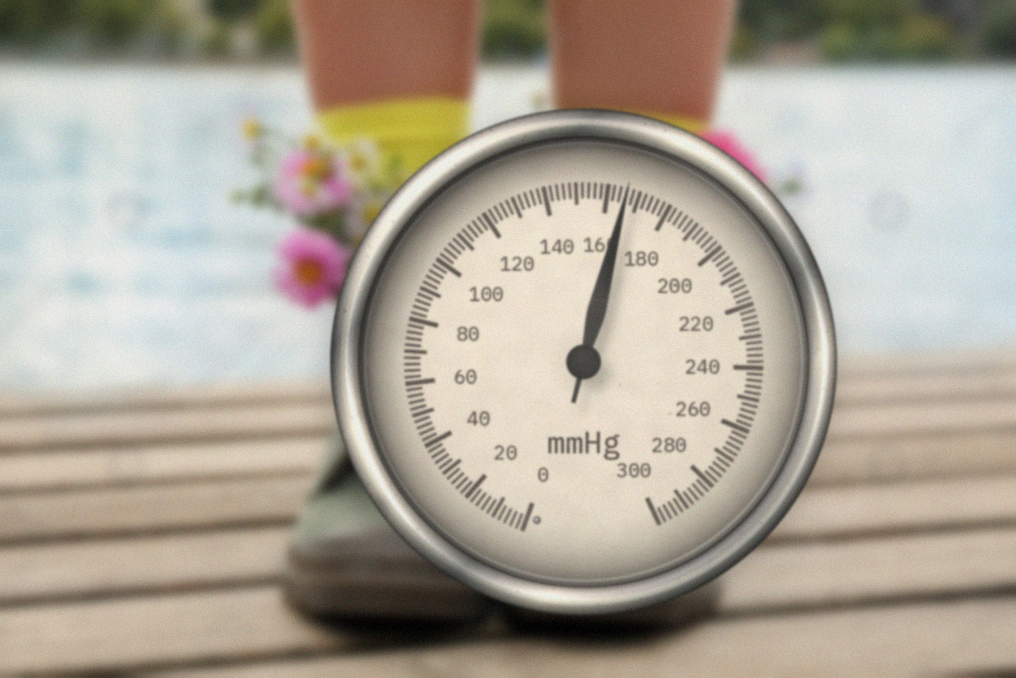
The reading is 166mmHg
